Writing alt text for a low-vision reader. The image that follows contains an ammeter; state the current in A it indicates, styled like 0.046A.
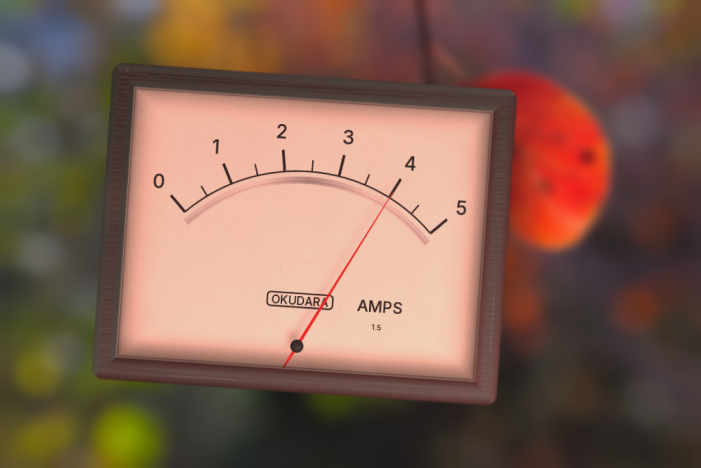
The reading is 4A
